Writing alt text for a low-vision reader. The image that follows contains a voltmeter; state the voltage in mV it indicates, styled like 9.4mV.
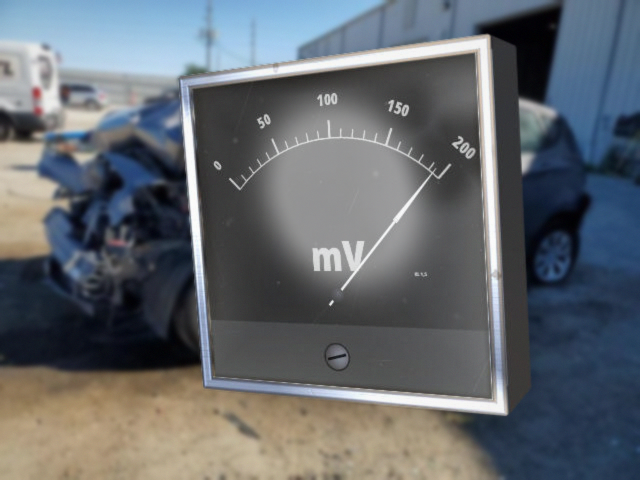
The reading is 195mV
